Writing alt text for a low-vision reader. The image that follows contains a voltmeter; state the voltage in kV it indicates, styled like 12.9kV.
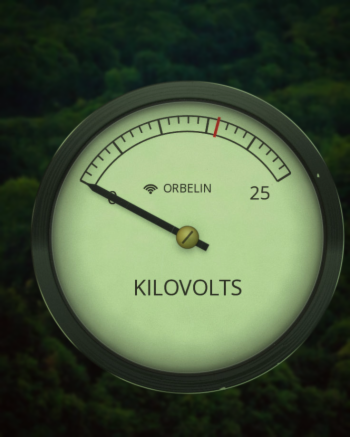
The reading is 0kV
